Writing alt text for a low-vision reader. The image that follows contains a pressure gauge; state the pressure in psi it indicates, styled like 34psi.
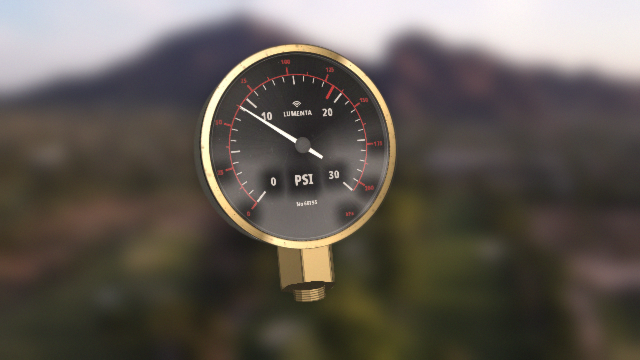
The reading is 9psi
